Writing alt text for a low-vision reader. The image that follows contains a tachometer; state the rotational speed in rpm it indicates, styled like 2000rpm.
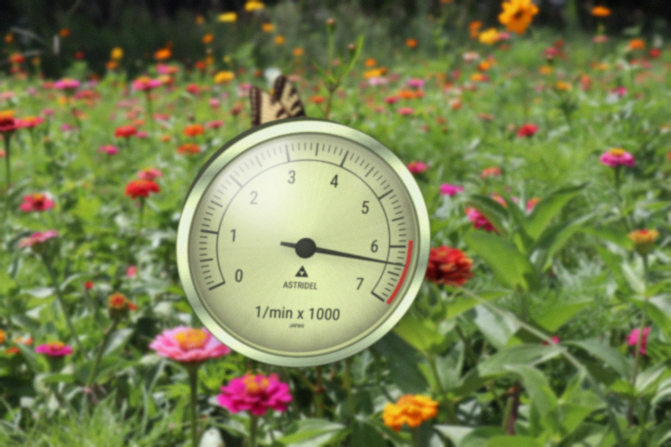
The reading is 6300rpm
